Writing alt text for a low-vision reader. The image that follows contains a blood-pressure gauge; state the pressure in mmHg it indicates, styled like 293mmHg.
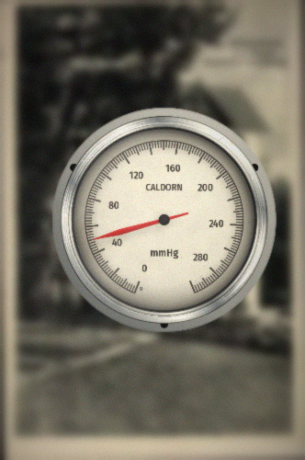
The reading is 50mmHg
